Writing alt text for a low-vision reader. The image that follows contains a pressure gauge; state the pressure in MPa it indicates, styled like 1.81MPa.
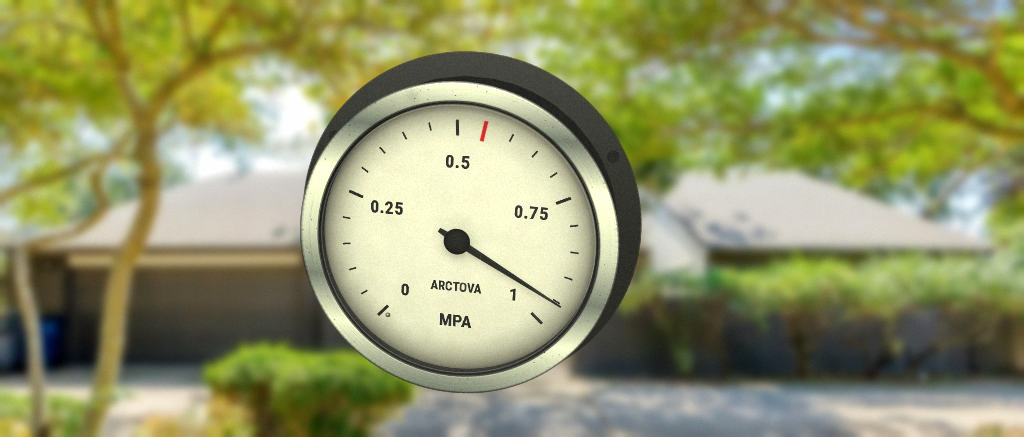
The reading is 0.95MPa
